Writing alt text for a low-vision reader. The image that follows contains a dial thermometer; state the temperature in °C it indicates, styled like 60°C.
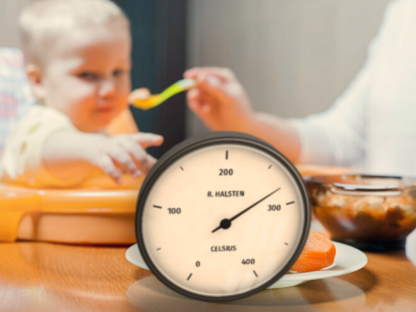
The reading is 275°C
